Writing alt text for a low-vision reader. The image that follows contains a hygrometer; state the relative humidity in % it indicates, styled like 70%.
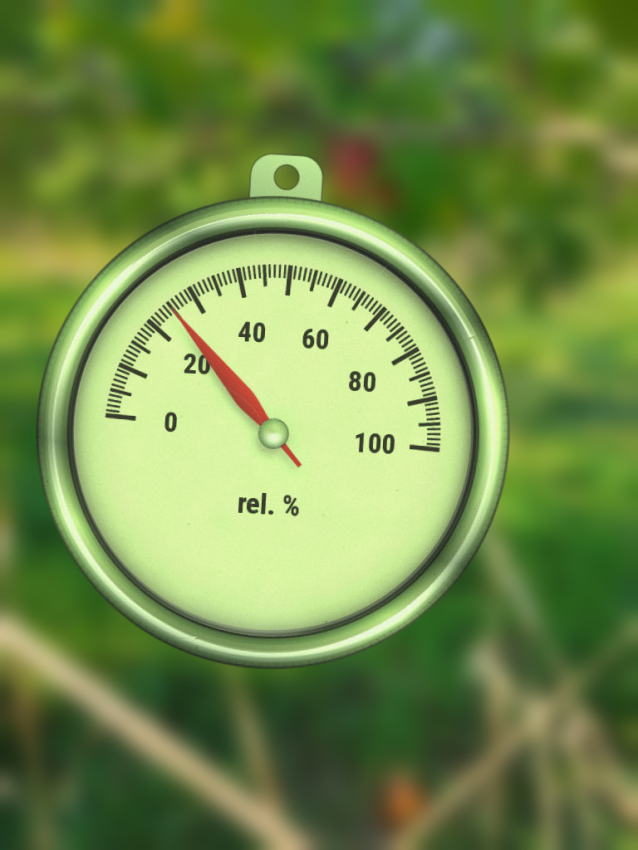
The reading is 25%
